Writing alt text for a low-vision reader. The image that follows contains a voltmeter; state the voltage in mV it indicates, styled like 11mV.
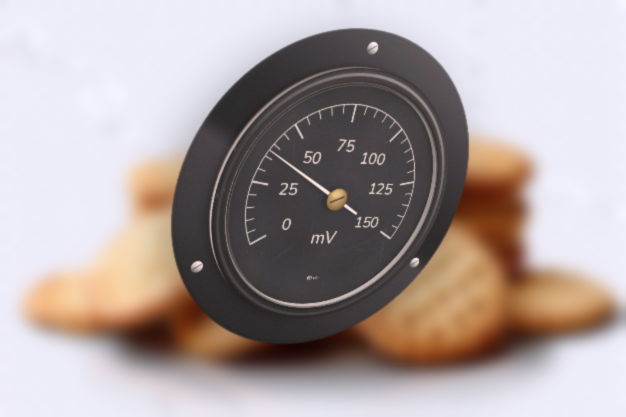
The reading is 37.5mV
